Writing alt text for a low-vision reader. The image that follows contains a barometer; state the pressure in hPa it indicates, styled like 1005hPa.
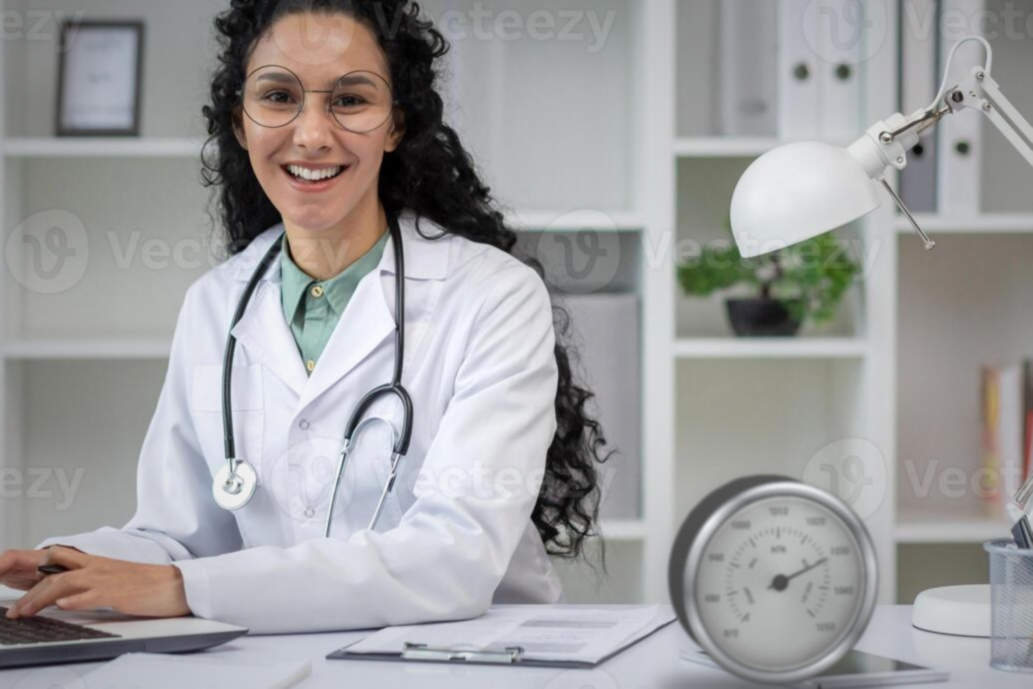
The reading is 1030hPa
